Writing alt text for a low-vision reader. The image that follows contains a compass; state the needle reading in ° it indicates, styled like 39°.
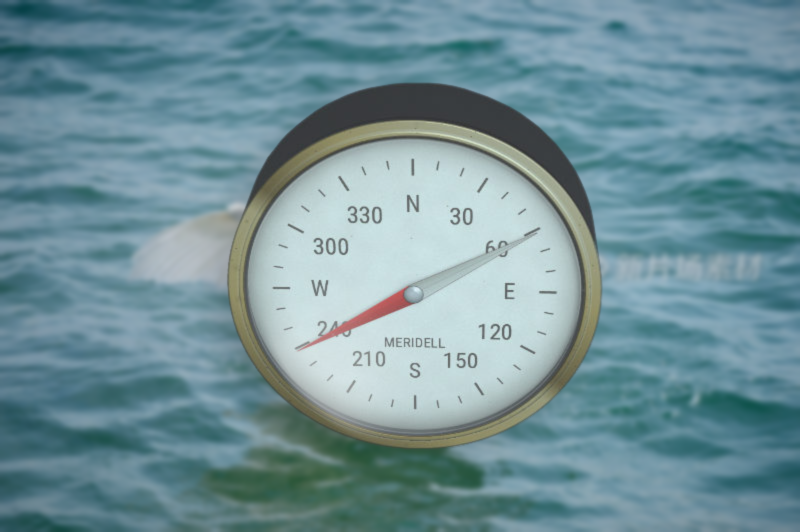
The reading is 240°
